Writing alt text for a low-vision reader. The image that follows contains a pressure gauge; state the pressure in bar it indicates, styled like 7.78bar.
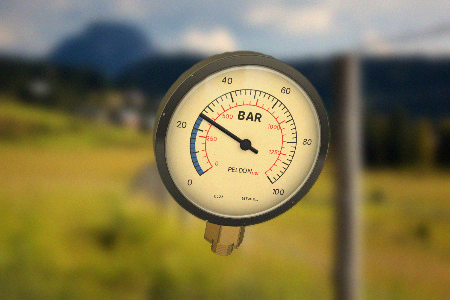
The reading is 26bar
